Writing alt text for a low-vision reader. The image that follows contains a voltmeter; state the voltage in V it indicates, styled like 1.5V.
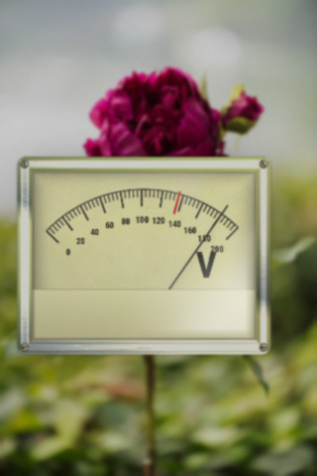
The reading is 180V
